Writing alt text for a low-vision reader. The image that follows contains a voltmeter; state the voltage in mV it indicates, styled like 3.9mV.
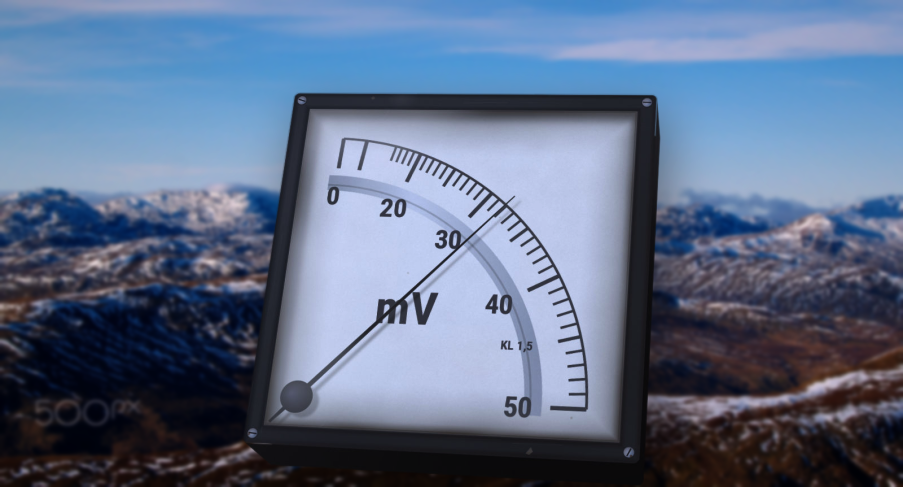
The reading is 32mV
